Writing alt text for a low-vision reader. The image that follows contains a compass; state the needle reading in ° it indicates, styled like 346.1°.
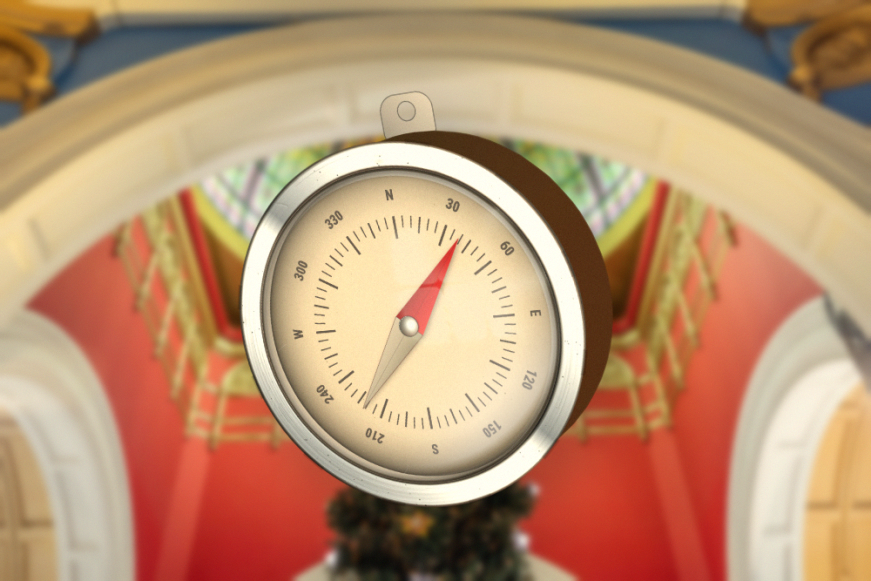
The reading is 40°
